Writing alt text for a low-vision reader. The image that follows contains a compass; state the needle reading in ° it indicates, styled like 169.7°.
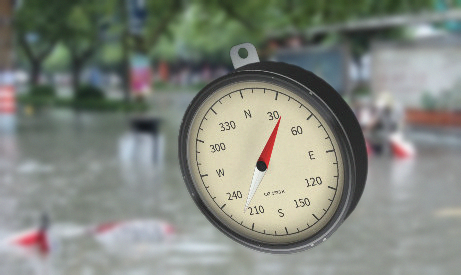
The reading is 40°
